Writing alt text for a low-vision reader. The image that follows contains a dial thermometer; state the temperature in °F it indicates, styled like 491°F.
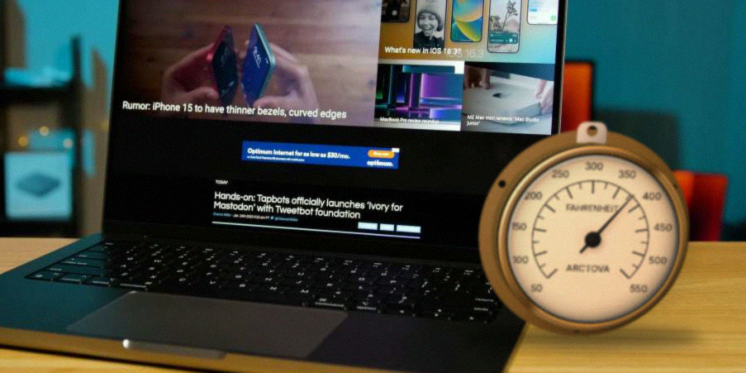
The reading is 375°F
